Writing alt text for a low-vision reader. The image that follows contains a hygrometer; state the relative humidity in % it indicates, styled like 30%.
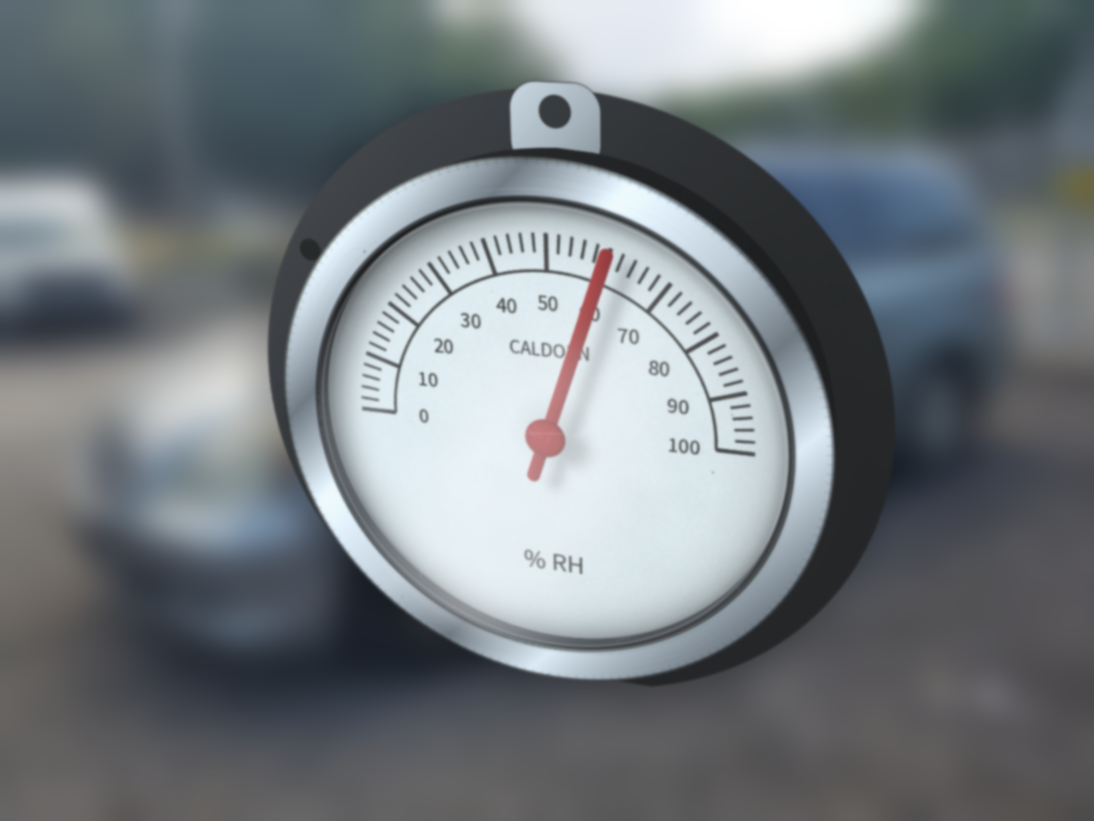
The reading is 60%
